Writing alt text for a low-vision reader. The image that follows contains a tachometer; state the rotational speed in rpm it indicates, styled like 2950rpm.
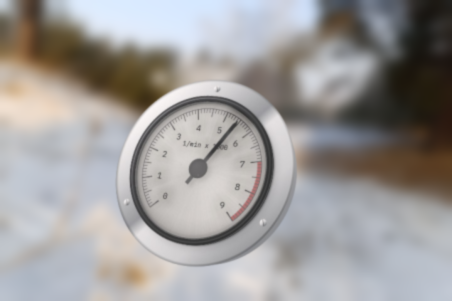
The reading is 5500rpm
